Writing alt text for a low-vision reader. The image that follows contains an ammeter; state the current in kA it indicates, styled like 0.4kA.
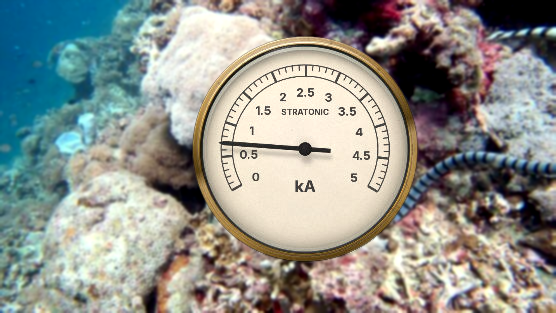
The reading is 0.7kA
